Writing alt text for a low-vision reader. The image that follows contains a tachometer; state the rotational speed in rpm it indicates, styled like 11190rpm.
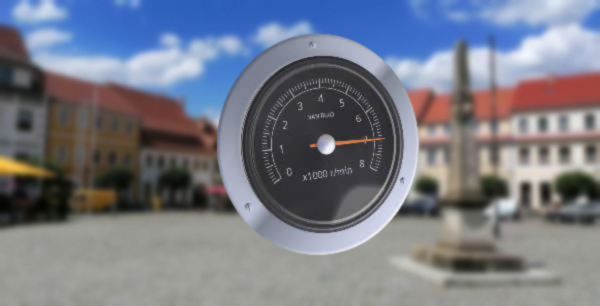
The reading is 7000rpm
